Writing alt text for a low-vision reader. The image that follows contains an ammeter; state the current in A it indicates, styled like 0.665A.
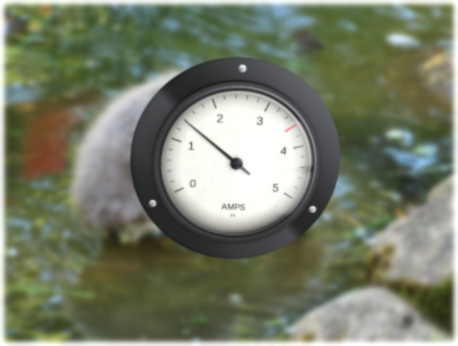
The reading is 1.4A
